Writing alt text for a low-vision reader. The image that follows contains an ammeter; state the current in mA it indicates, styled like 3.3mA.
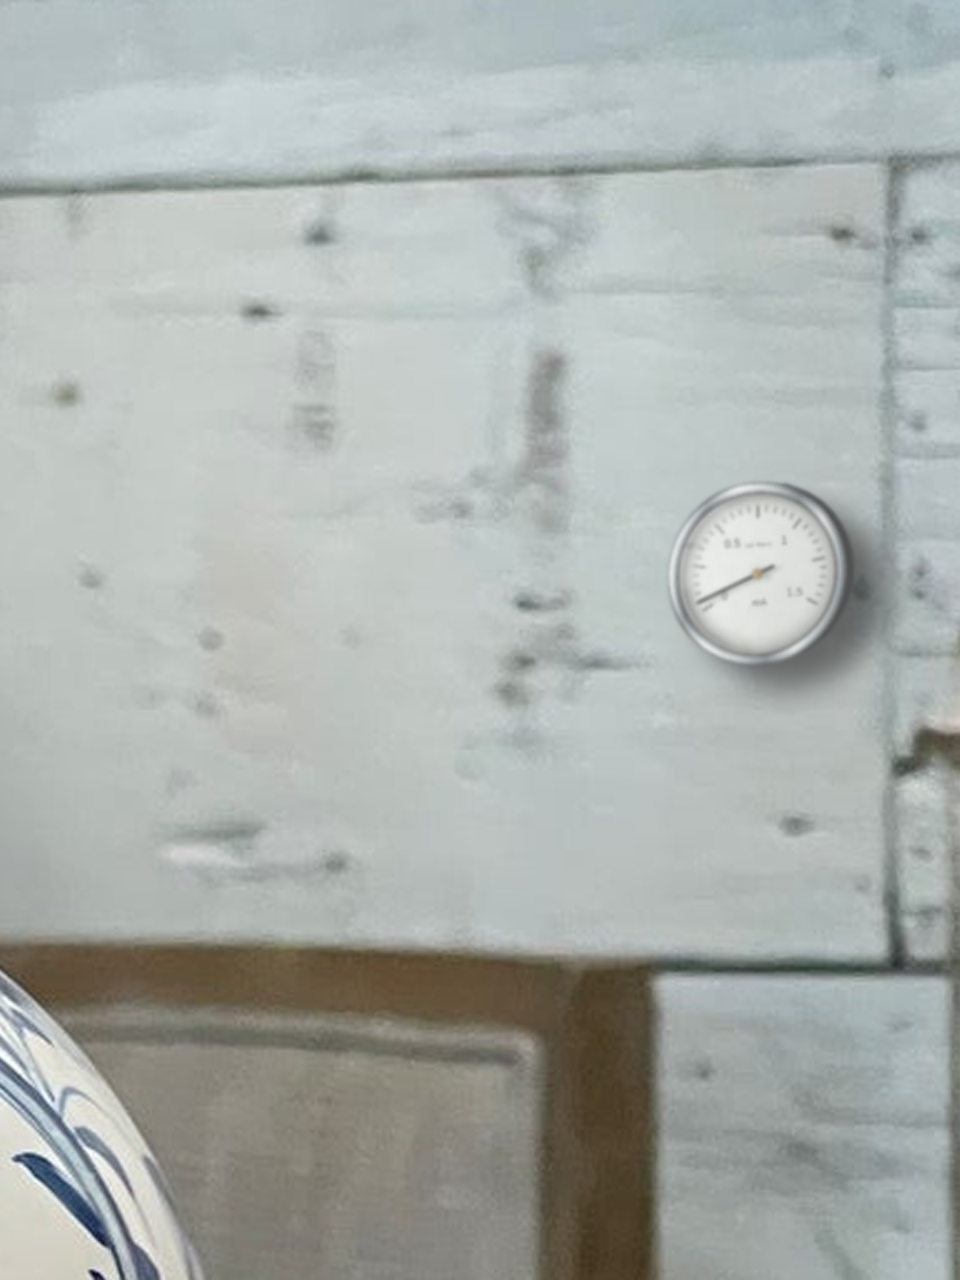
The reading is 0.05mA
